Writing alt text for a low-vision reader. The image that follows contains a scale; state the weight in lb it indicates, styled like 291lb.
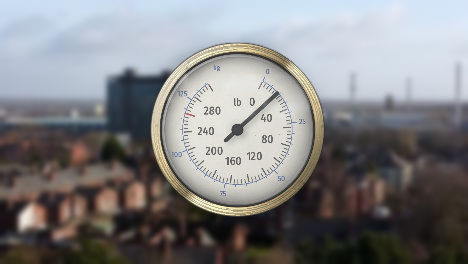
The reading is 20lb
